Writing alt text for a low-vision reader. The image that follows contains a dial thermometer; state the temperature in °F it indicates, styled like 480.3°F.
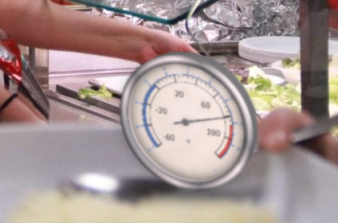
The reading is 80°F
